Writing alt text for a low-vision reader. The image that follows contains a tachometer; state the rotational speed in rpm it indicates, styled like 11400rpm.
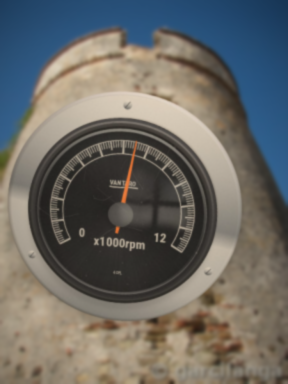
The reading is 6500rpm
